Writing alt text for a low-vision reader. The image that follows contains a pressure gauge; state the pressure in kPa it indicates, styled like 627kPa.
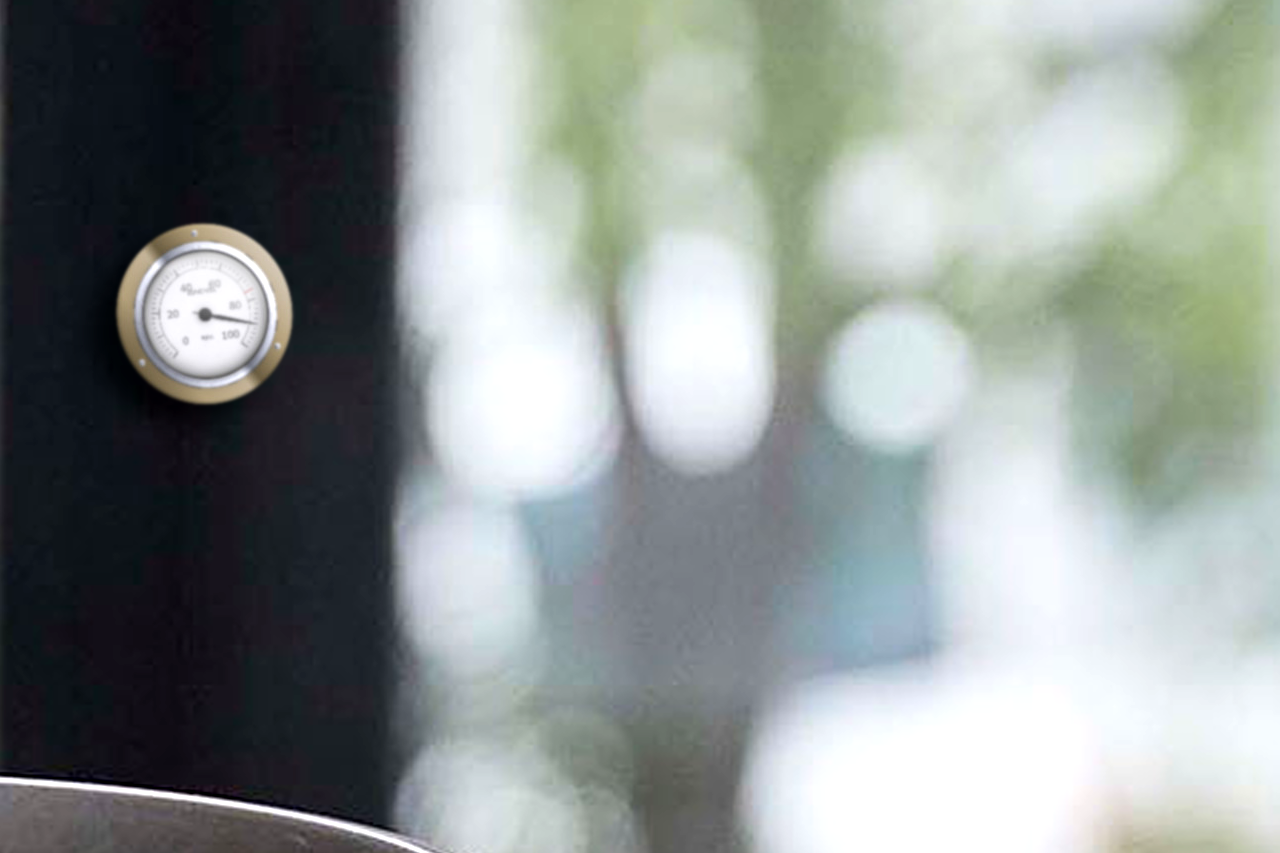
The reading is 90kPa
